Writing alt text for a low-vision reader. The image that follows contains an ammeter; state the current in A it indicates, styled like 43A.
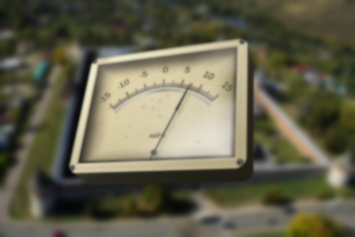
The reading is 7.5A
